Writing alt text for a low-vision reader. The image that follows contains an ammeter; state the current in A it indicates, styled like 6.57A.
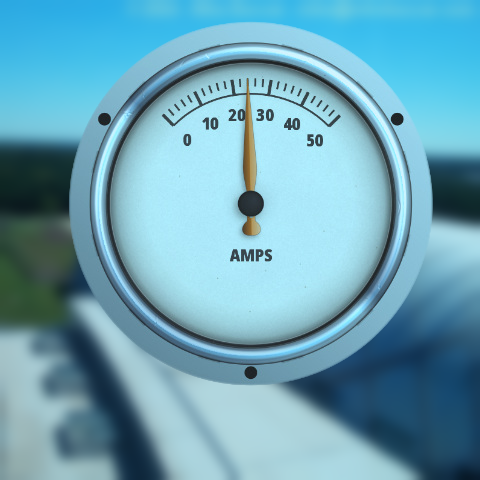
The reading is 24A
